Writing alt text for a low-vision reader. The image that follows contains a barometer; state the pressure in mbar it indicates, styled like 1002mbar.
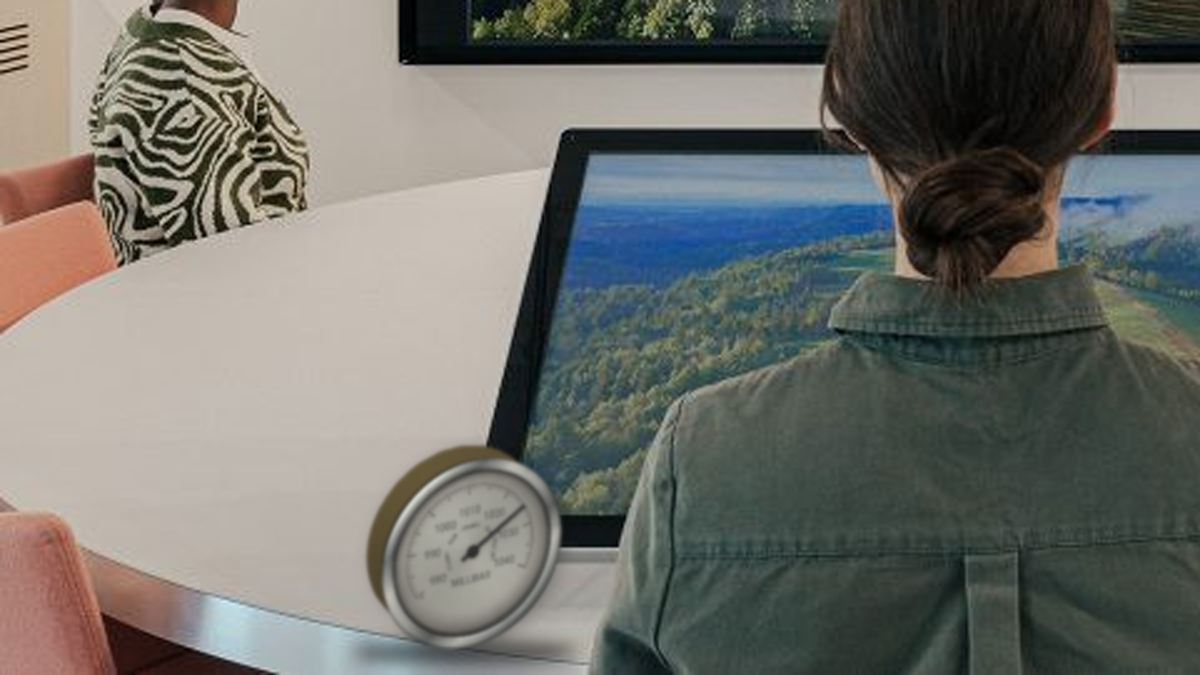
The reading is 1025mbar
